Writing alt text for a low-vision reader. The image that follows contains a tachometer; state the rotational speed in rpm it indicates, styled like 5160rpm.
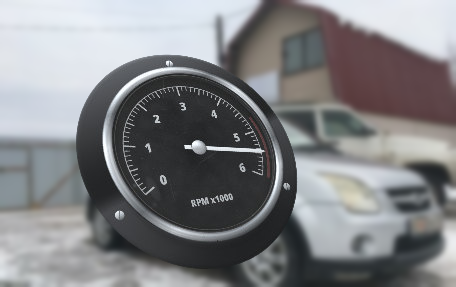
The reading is 5500rpm
